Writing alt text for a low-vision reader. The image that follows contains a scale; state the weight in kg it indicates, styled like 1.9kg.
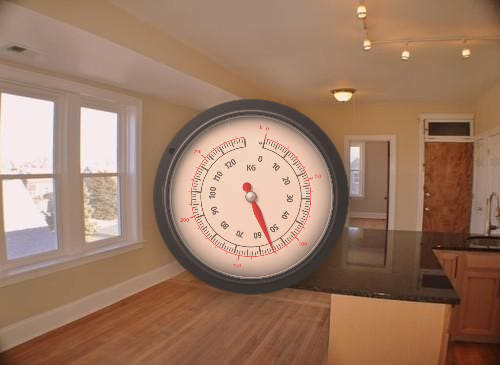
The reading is 55kg
